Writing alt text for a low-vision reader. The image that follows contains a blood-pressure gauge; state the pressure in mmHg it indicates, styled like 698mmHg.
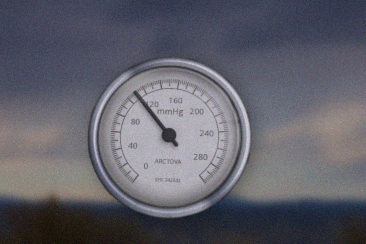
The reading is 110mmHg
